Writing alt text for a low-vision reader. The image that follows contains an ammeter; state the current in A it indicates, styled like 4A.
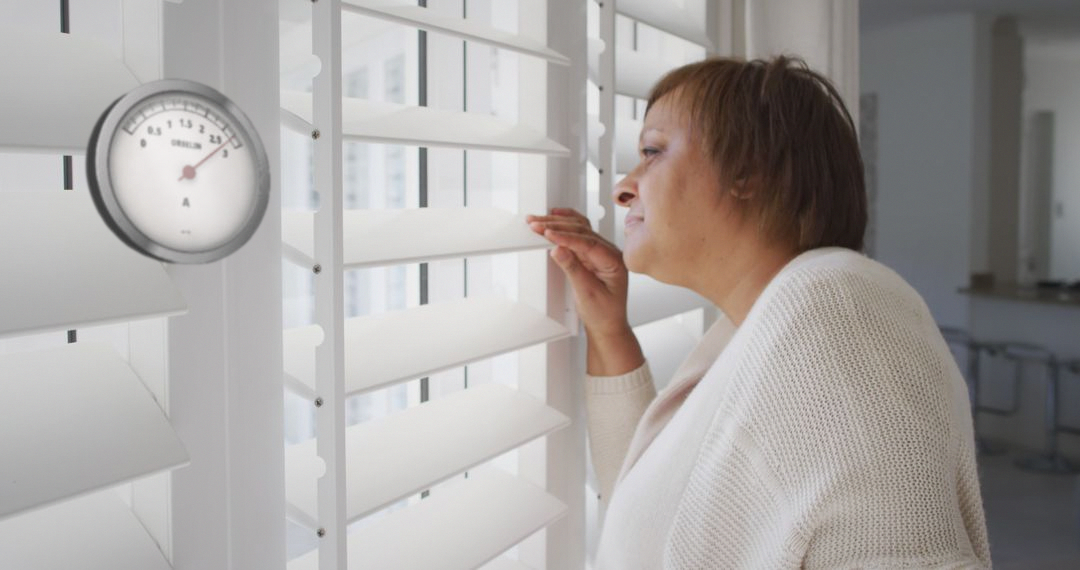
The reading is 2.75A
